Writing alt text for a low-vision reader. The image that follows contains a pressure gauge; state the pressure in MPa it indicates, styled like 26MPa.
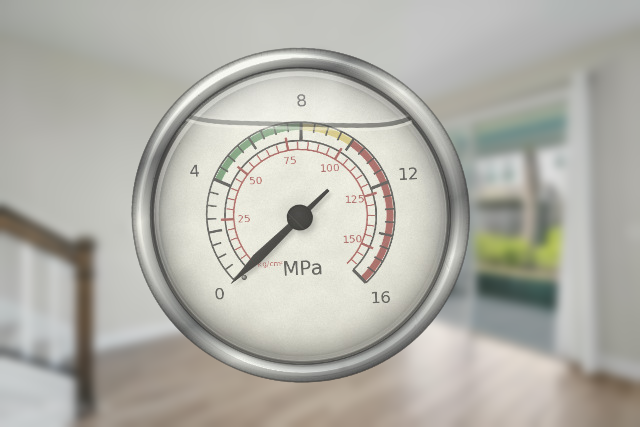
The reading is 0MPa
